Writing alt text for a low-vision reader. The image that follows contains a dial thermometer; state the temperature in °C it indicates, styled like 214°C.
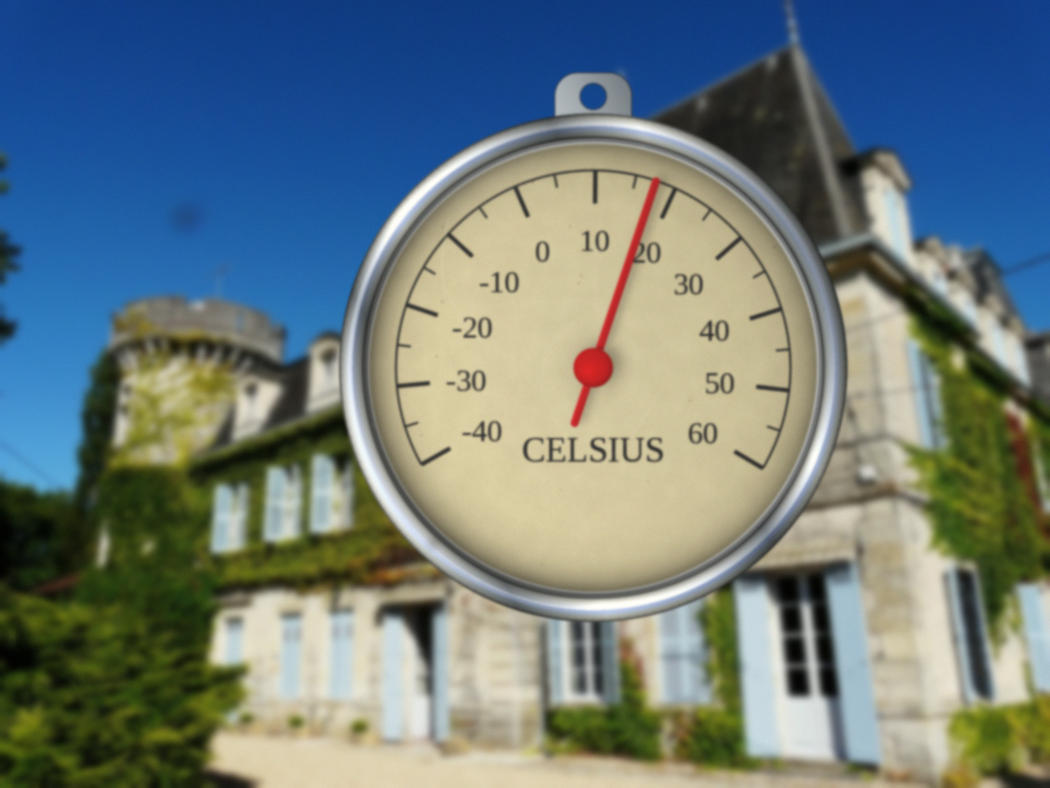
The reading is 17.5°C
